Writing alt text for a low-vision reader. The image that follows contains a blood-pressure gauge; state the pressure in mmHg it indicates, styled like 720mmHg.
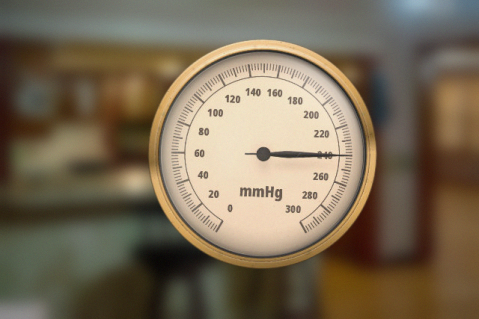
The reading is 240mmHg
